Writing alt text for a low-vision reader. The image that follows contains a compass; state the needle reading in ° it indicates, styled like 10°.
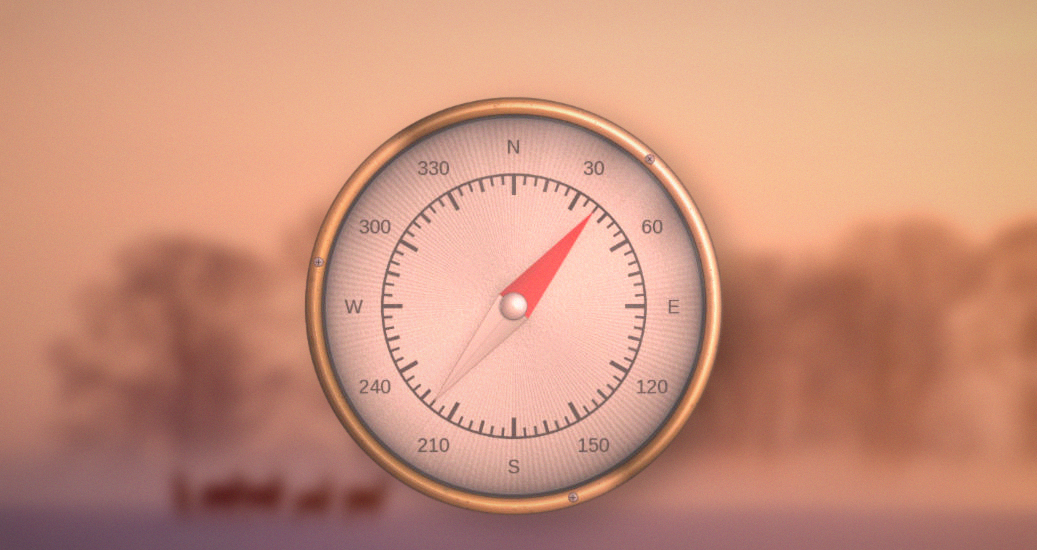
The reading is 40°
